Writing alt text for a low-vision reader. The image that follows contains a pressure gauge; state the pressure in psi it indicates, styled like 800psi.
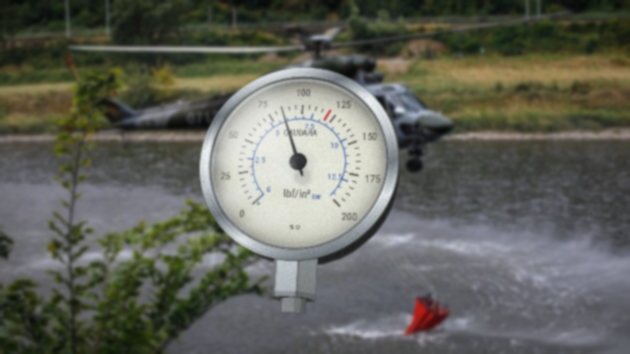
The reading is 85psi
